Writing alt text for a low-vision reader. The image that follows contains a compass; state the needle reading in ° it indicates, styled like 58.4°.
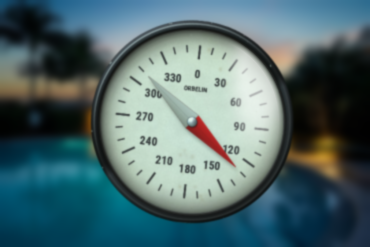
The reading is 130°
